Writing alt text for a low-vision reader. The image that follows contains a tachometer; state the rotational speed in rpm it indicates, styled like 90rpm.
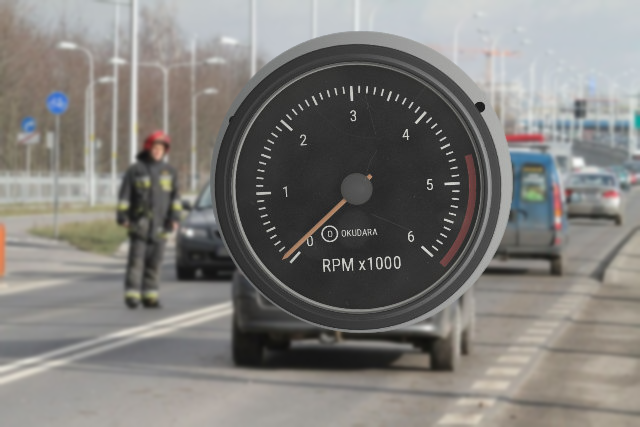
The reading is 100rpm
